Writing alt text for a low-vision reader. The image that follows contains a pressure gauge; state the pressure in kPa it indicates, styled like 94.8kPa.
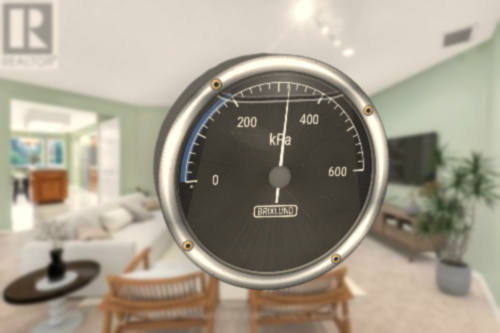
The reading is 320kPa
